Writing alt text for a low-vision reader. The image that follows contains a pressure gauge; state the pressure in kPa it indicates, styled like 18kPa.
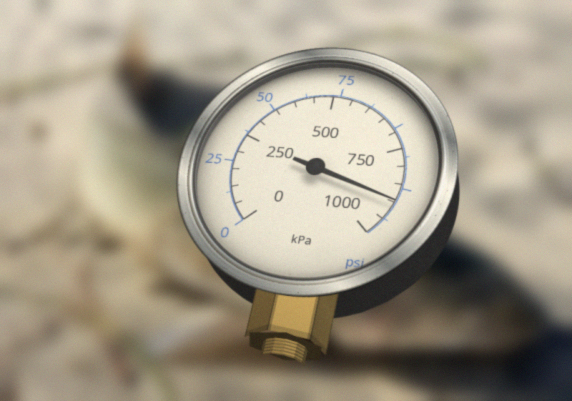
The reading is 900kPa
